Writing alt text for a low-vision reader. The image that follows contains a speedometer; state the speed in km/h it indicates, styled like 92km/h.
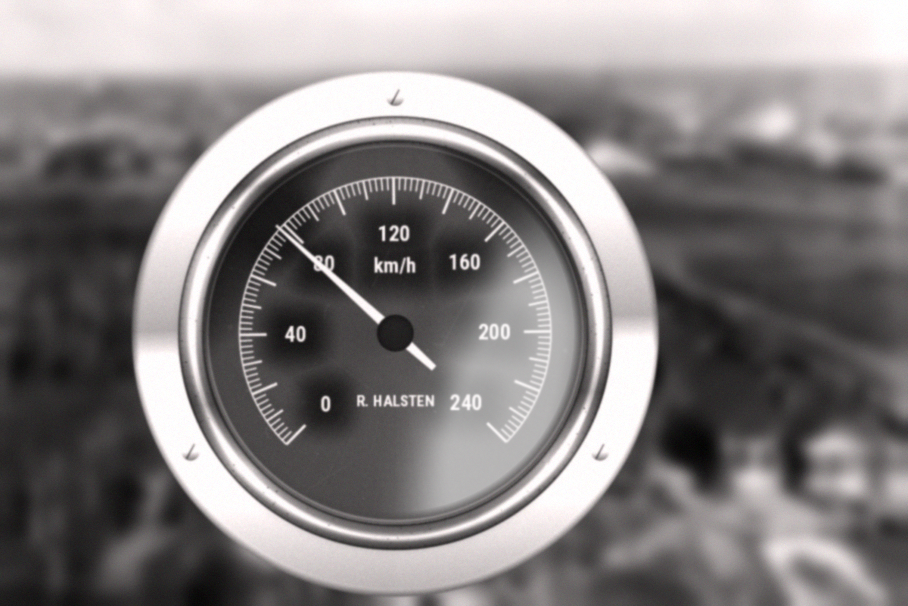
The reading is 78km/h
